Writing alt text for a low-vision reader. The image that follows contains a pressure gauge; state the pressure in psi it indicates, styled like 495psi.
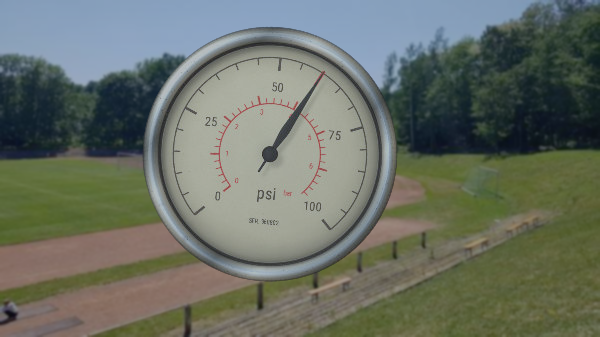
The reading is 60psi
